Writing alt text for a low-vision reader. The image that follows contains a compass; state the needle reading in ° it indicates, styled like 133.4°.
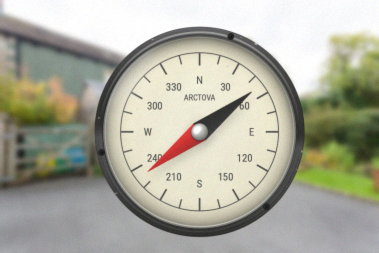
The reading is 232.5°
